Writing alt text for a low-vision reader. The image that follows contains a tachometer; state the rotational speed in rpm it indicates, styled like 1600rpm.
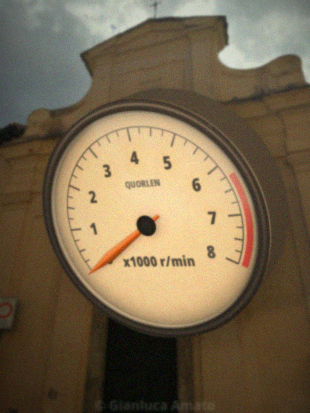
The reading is 0rpm
